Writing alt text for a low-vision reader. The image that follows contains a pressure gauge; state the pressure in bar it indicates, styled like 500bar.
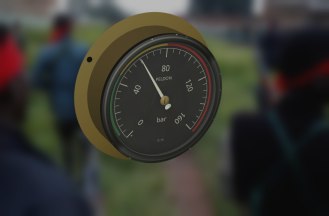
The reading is 60bar
